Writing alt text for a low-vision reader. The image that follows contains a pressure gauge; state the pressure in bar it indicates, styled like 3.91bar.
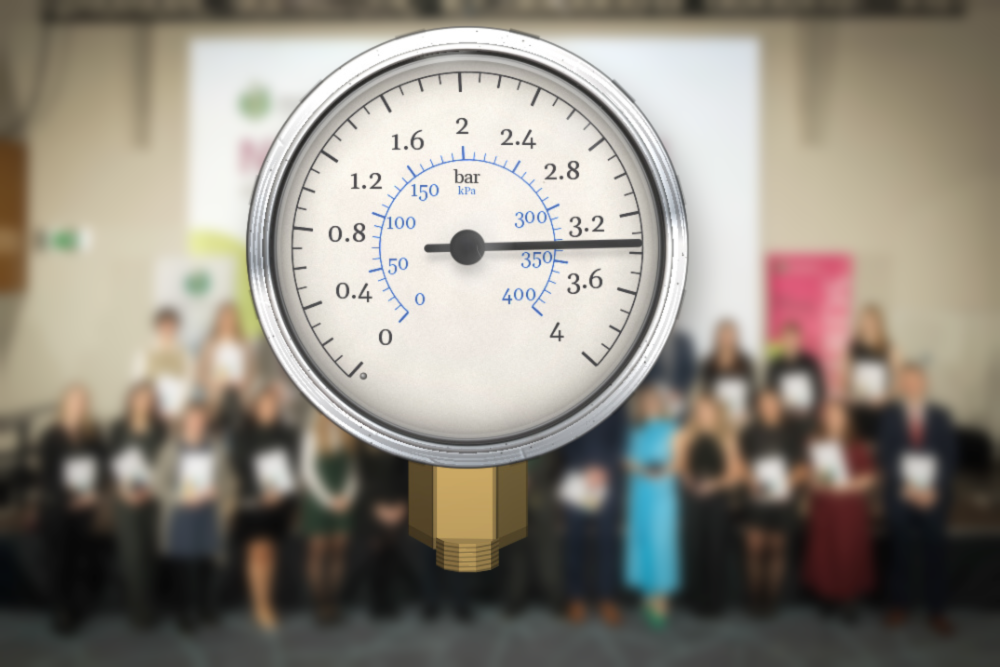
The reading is 3.35bar
